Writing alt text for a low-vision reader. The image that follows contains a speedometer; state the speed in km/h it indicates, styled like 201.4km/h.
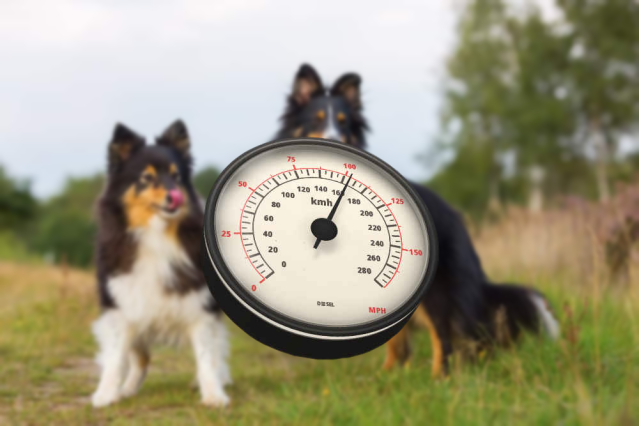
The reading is 165km/h
